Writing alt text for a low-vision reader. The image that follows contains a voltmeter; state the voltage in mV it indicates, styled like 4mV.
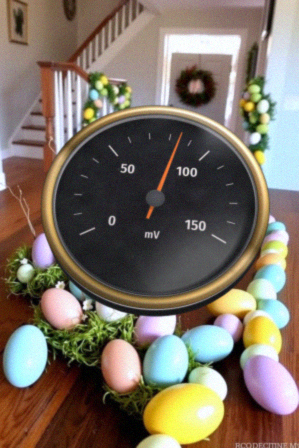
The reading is 85mV
